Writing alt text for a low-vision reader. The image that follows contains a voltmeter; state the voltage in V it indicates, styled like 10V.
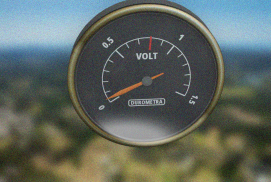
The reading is 0.05V
